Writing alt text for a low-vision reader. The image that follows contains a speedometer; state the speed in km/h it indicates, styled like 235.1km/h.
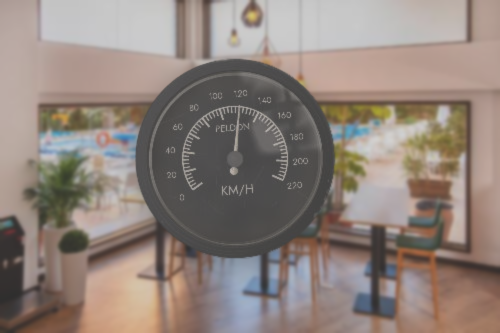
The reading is 120km/h
